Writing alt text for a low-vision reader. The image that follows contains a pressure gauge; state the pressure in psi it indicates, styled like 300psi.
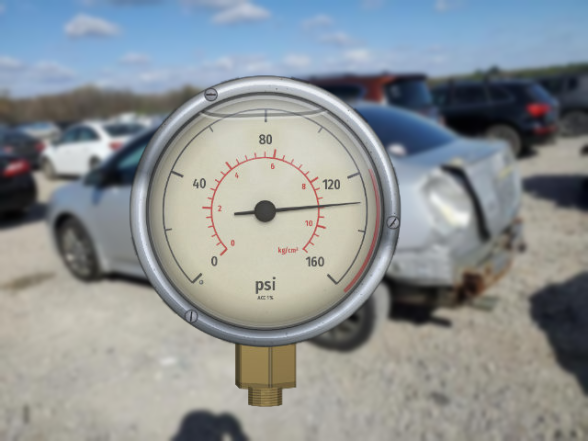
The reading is 130psi
